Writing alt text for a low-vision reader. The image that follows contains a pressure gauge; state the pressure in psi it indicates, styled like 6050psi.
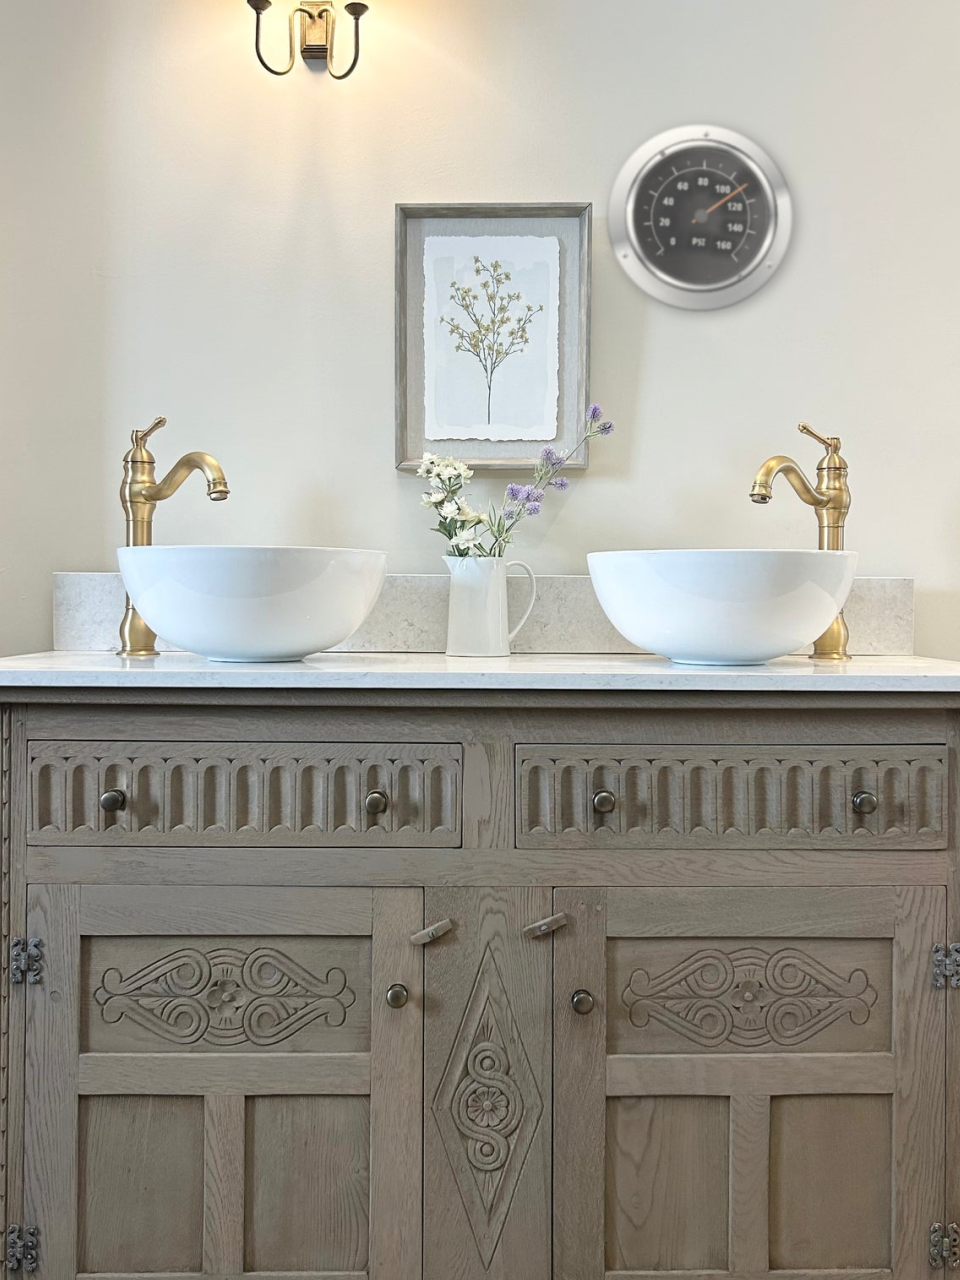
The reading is 110psi
